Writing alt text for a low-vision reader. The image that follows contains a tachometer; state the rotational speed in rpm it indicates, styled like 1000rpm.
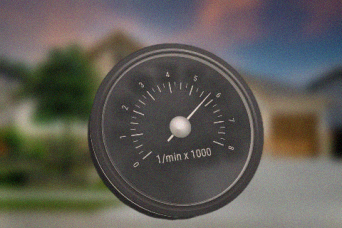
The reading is 5750rpm
